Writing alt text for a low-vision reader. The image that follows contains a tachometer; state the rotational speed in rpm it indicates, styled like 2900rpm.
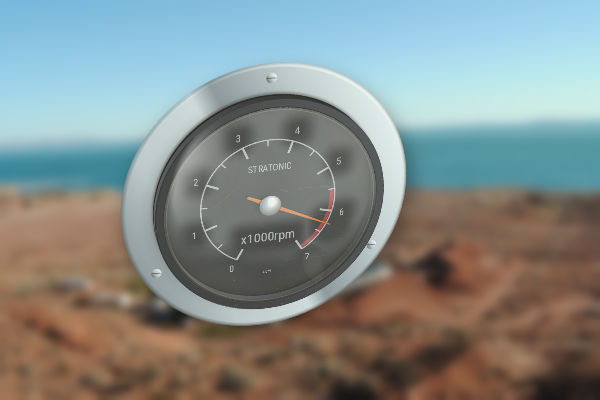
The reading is 6250rpm
